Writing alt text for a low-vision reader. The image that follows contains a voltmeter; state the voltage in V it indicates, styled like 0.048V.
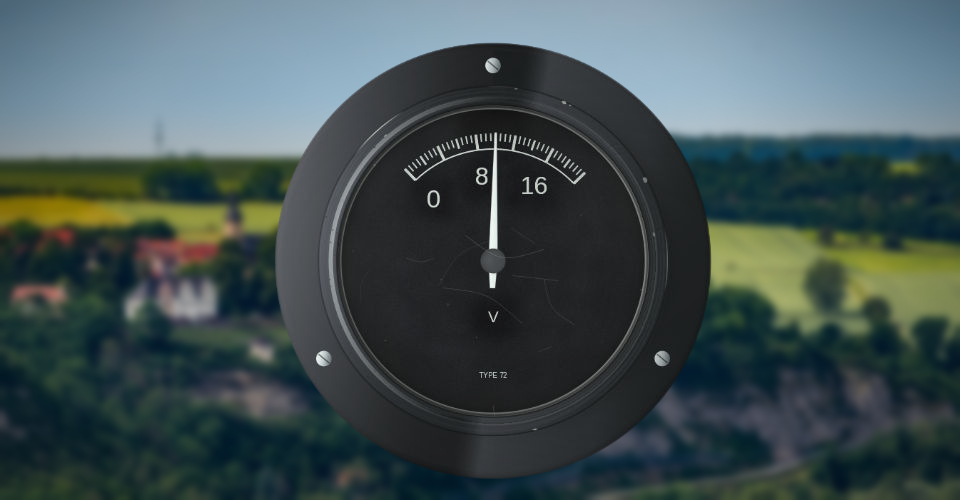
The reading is 10V
